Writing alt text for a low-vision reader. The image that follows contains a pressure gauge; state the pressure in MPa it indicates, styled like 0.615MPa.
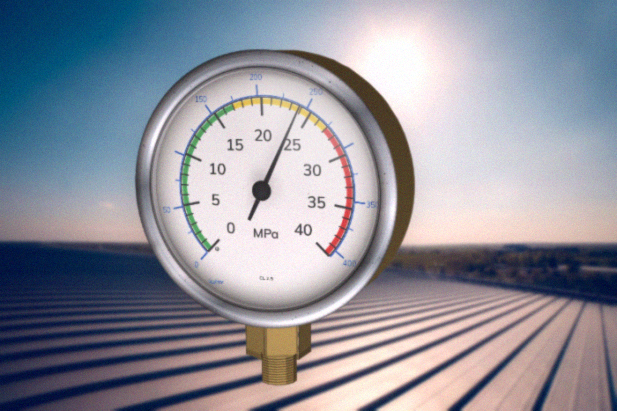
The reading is 24MPa
